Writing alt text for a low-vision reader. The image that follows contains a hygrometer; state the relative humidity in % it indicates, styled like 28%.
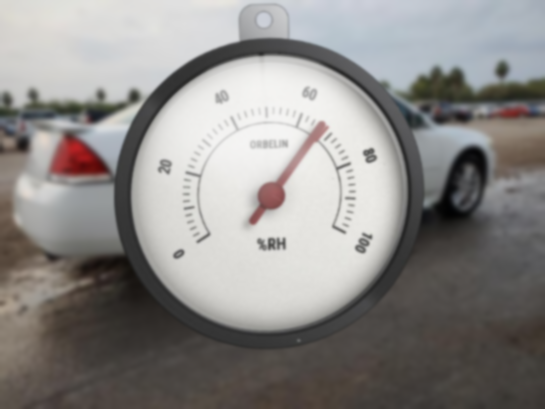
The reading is 66%
